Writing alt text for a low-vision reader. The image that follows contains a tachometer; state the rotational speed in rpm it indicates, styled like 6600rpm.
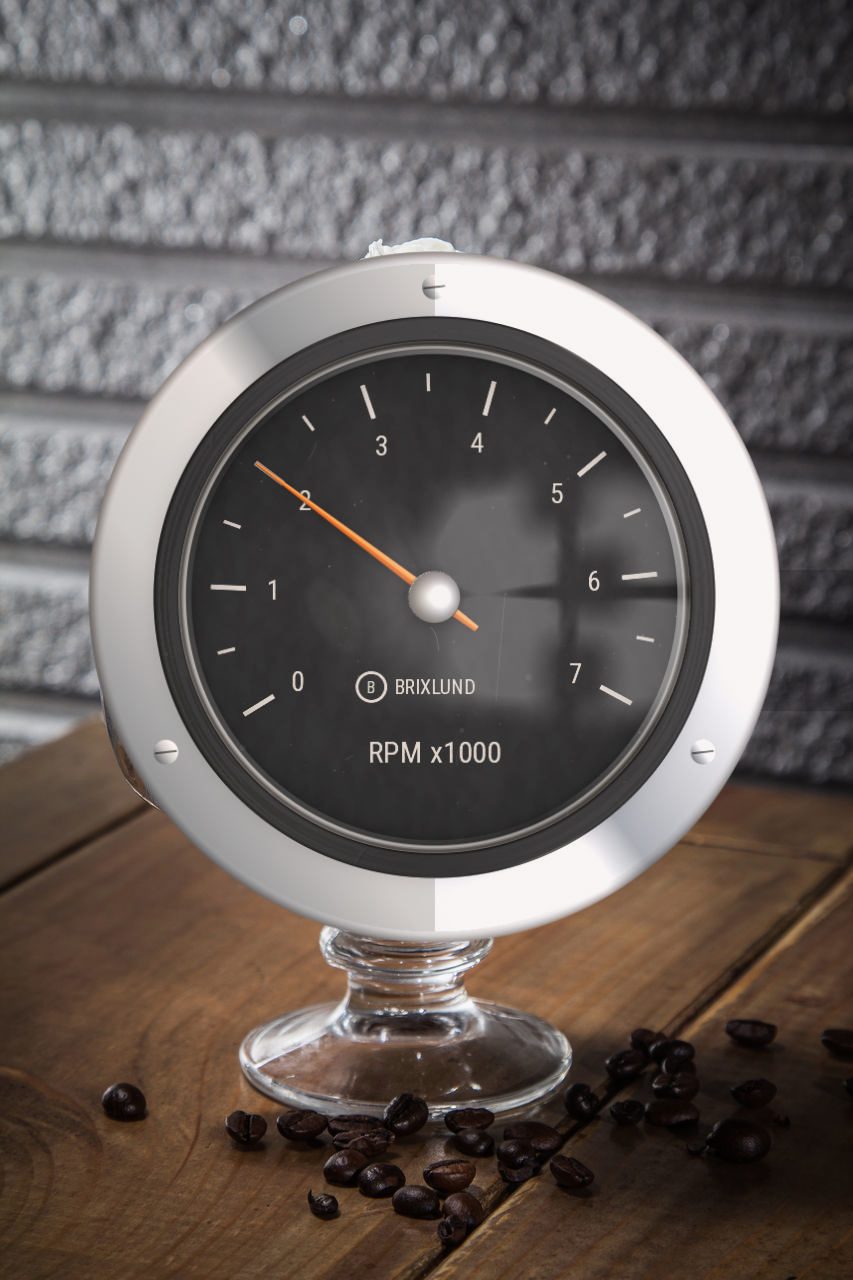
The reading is 2000rpm
